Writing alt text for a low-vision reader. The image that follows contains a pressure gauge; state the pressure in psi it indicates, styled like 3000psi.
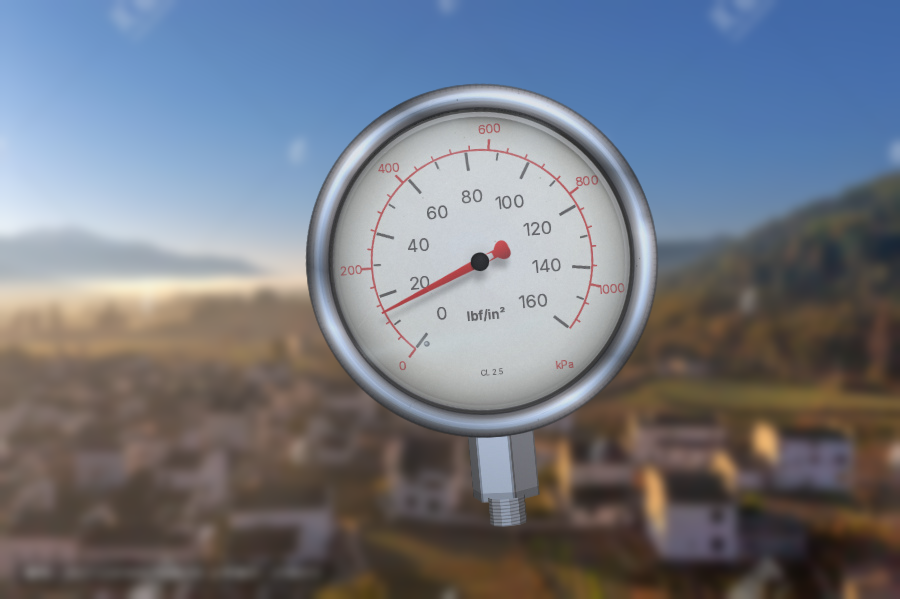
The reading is 15psi
